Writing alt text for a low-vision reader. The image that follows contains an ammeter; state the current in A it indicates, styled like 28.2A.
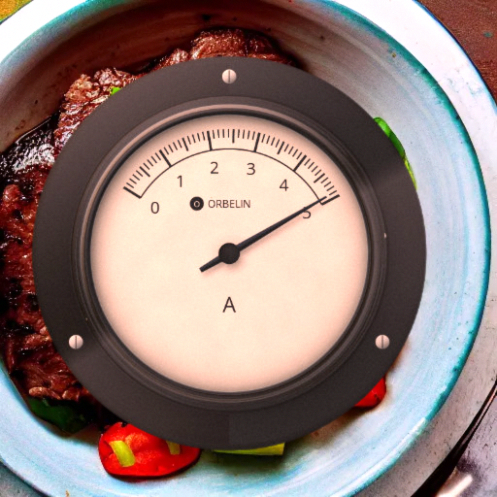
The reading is 4.9A
